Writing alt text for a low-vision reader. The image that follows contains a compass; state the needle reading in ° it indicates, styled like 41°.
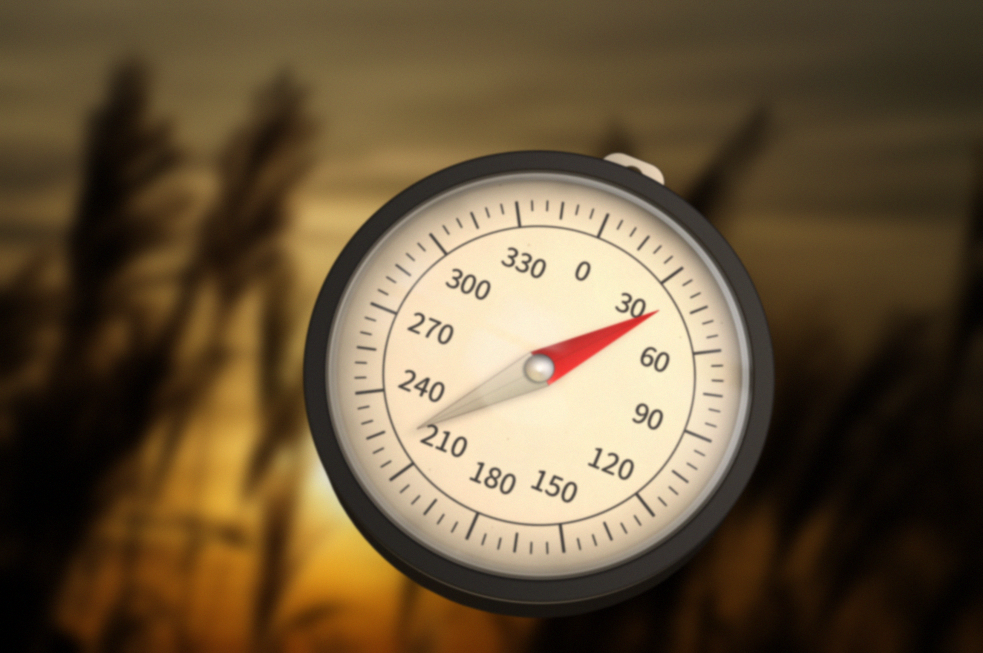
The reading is 40°
